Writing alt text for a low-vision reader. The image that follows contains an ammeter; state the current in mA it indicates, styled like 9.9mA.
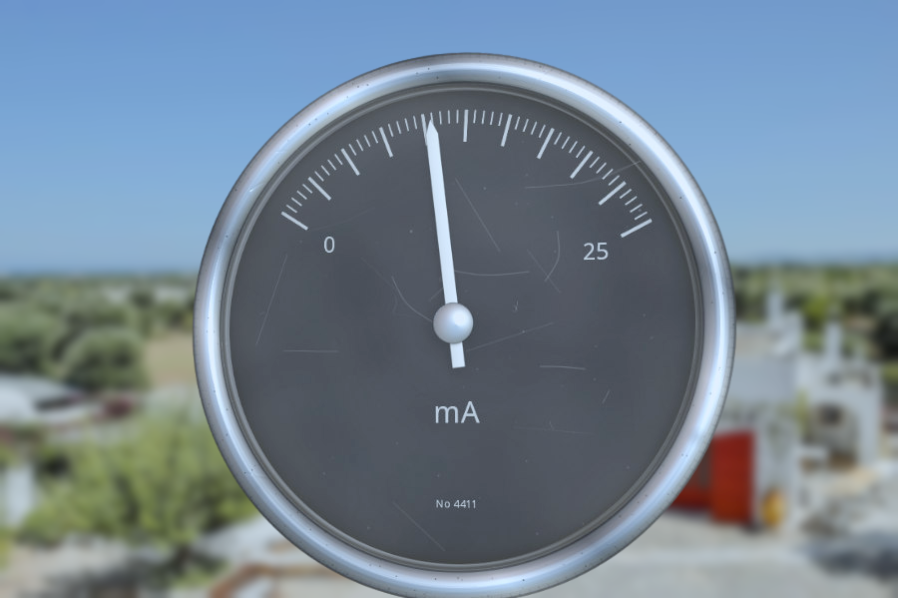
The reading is 10.5mA
